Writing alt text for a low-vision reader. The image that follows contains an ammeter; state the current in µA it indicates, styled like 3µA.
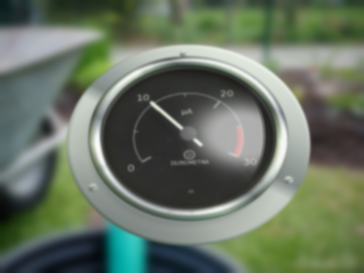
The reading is 10µA
